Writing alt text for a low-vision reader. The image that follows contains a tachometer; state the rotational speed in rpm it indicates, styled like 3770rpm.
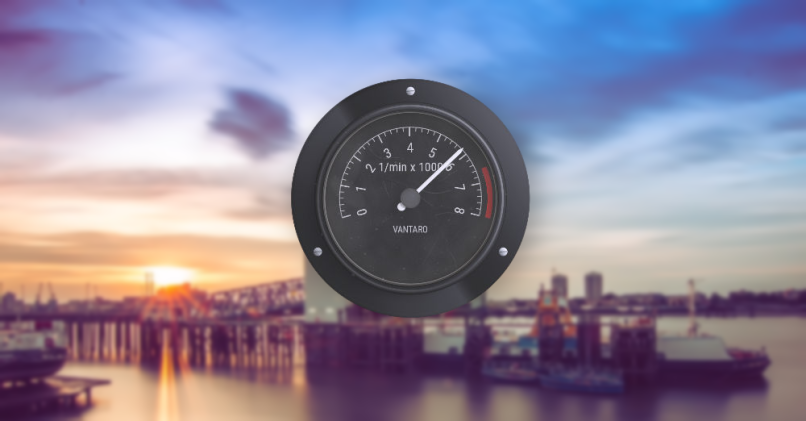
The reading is 5800rpm
